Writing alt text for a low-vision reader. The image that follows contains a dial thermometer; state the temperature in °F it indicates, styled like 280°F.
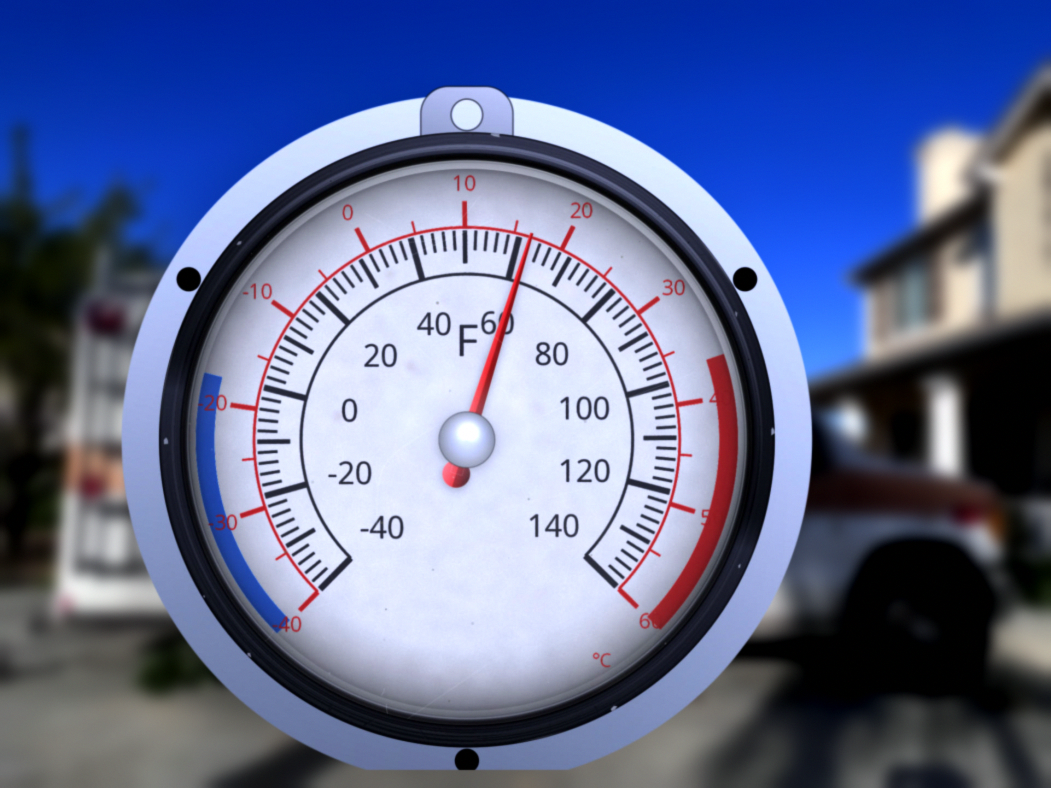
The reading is 62°F
